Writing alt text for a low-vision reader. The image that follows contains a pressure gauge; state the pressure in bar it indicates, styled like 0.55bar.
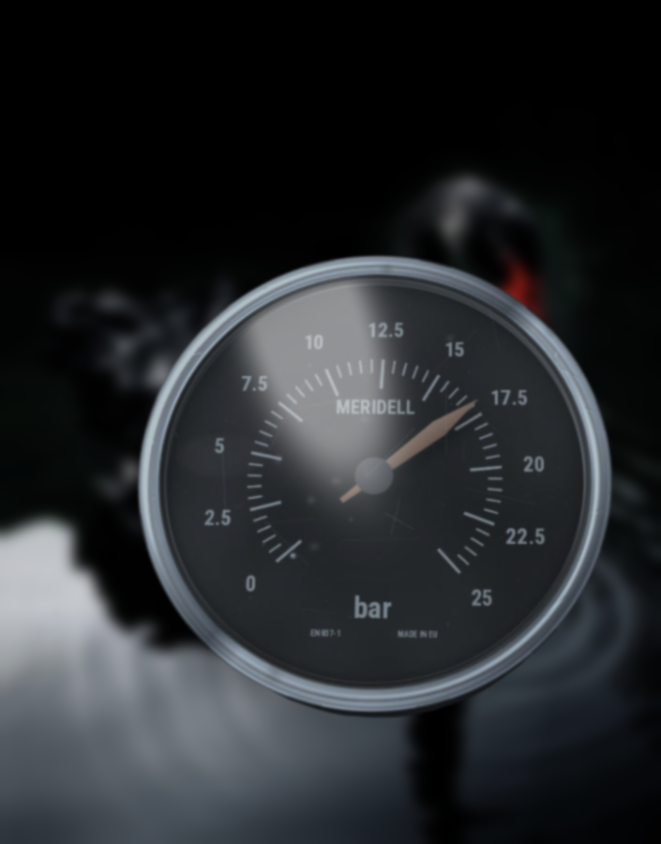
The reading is 17bar
